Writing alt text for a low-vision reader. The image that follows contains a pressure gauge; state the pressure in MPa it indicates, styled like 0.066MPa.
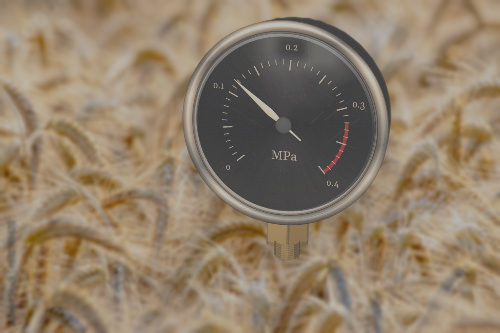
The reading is 0.12MPa
